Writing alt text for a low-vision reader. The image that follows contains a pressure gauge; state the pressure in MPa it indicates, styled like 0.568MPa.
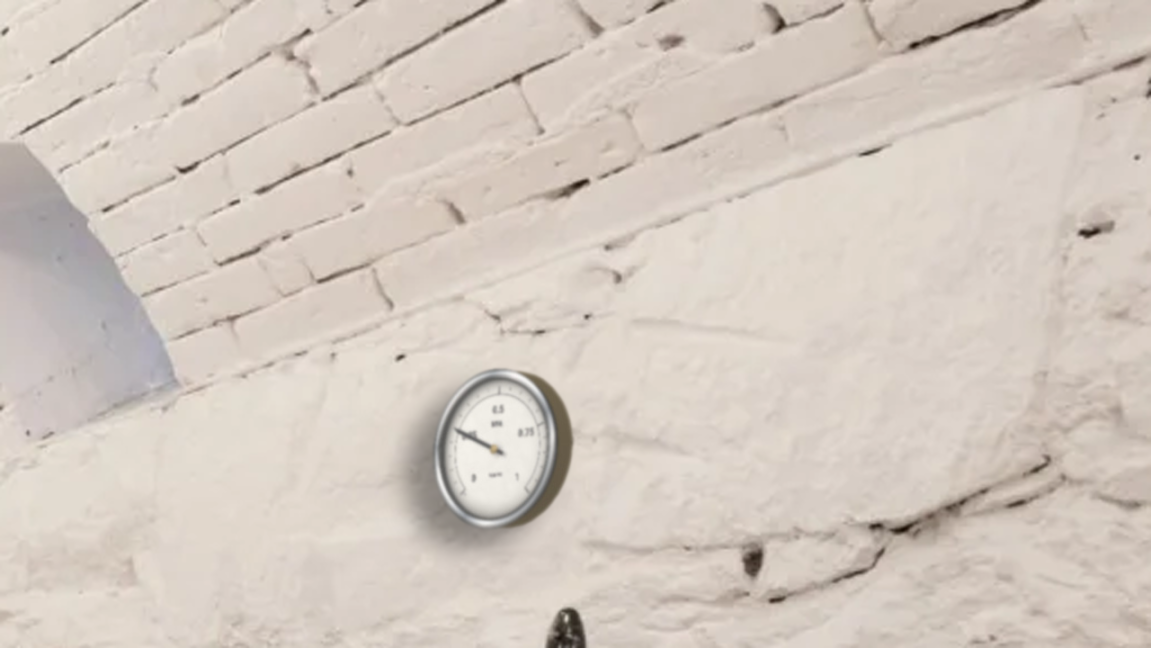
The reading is 0.25MPa
